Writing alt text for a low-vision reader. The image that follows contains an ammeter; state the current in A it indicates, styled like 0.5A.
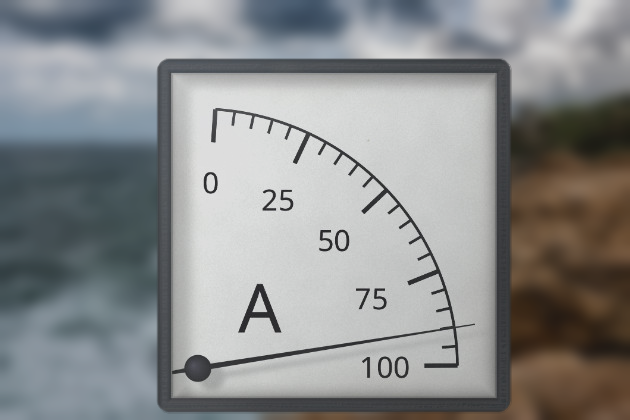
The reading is 90A
